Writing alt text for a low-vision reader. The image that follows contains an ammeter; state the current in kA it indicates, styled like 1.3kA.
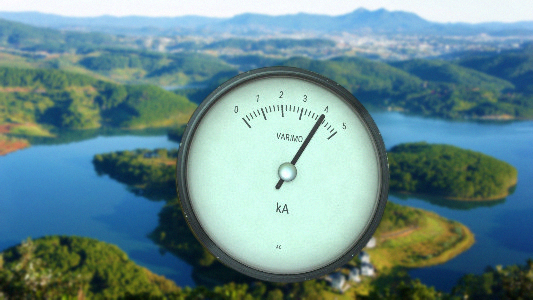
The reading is 4kA
